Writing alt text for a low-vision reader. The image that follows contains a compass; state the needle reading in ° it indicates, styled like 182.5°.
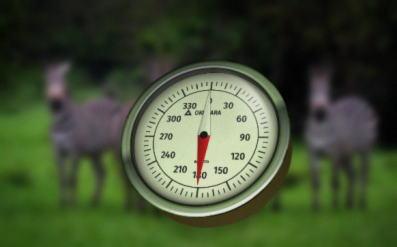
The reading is 180°
